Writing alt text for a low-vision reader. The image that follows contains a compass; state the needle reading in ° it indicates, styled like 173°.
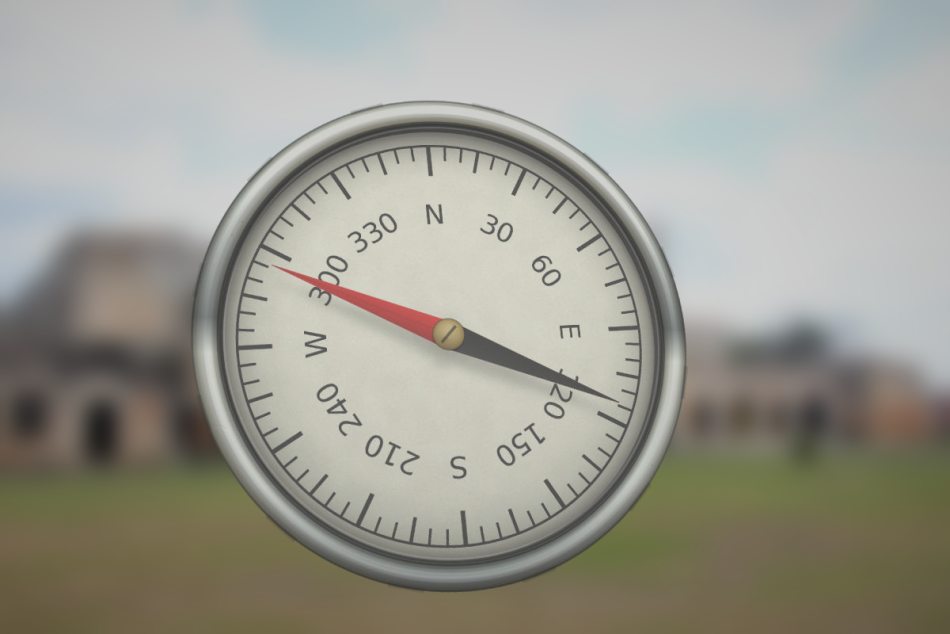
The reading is 295°
